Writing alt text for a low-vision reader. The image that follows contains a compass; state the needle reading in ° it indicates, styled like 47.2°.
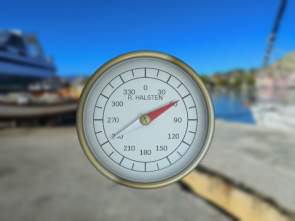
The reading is 60°
